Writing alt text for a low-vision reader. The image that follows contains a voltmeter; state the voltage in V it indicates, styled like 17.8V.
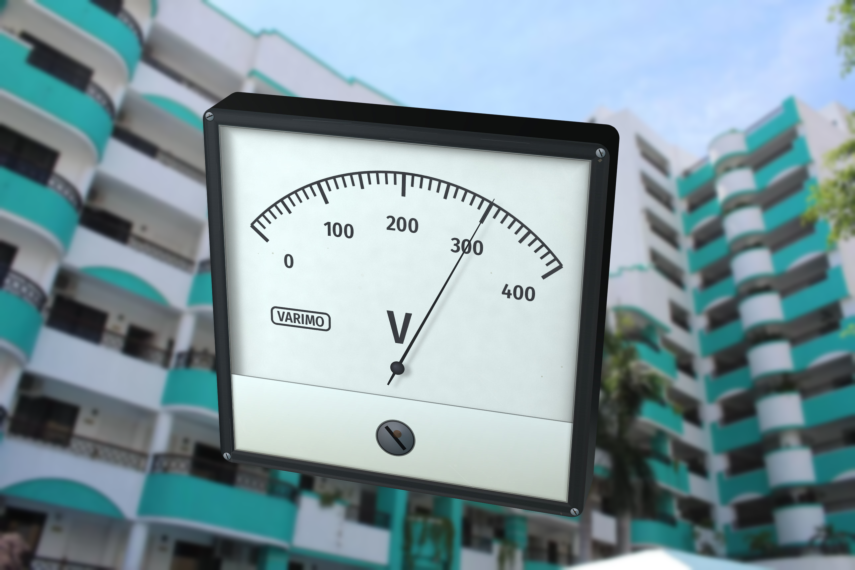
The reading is 300V
